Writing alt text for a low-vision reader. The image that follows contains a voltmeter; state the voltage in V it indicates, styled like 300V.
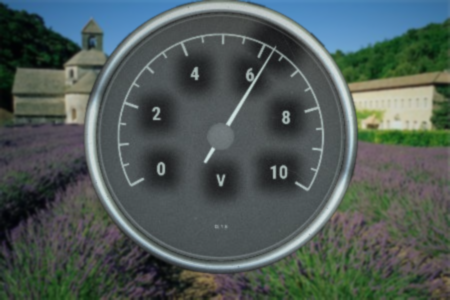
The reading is 6.25V
